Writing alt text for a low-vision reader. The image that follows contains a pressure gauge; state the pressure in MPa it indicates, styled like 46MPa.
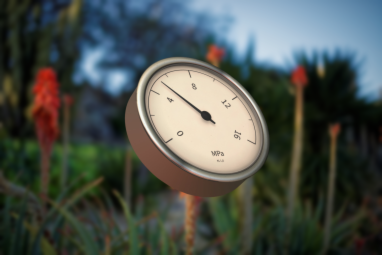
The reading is 5MPa
